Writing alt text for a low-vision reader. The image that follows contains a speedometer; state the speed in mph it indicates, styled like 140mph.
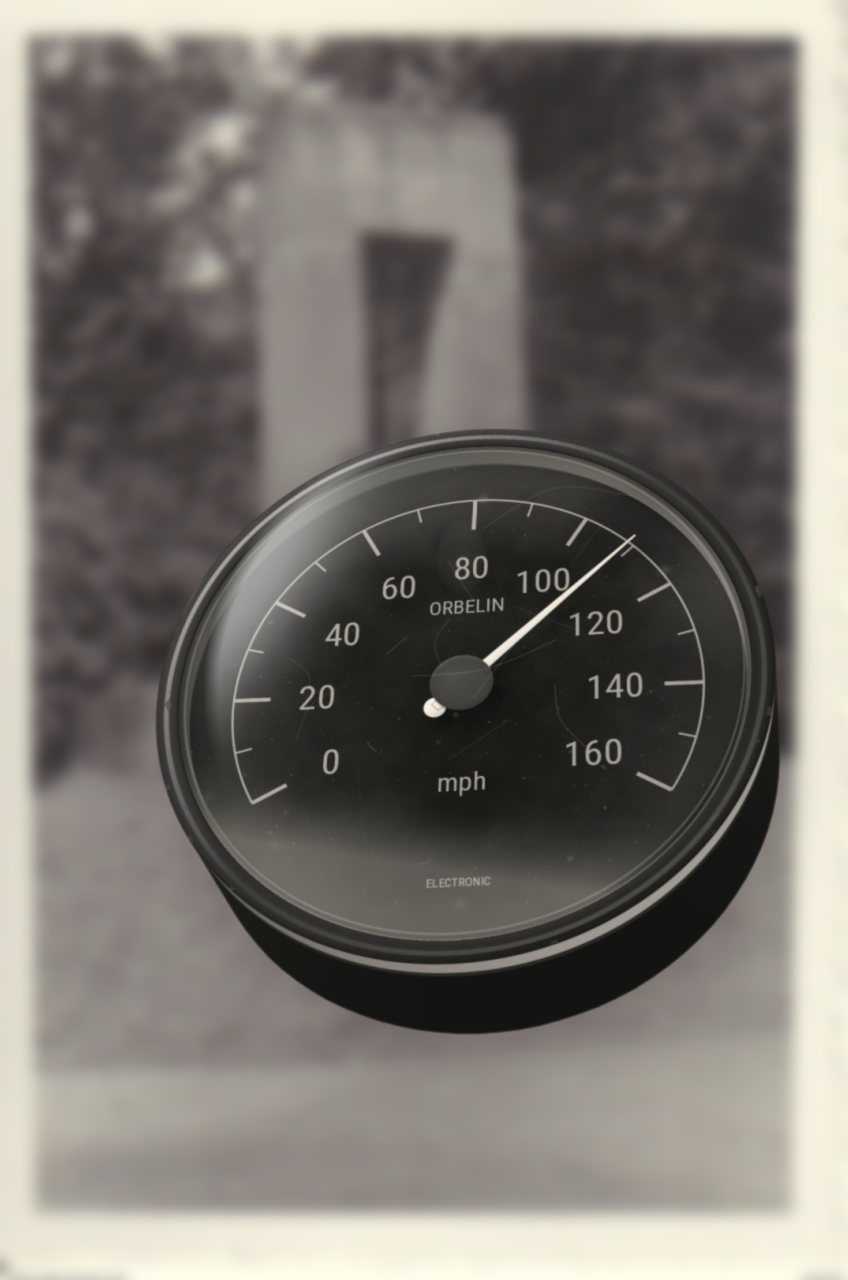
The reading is 110mph
